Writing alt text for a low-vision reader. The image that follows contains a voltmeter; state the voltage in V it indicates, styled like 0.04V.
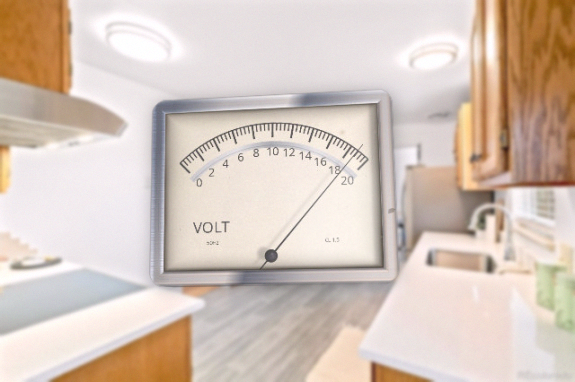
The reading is 18.8V
